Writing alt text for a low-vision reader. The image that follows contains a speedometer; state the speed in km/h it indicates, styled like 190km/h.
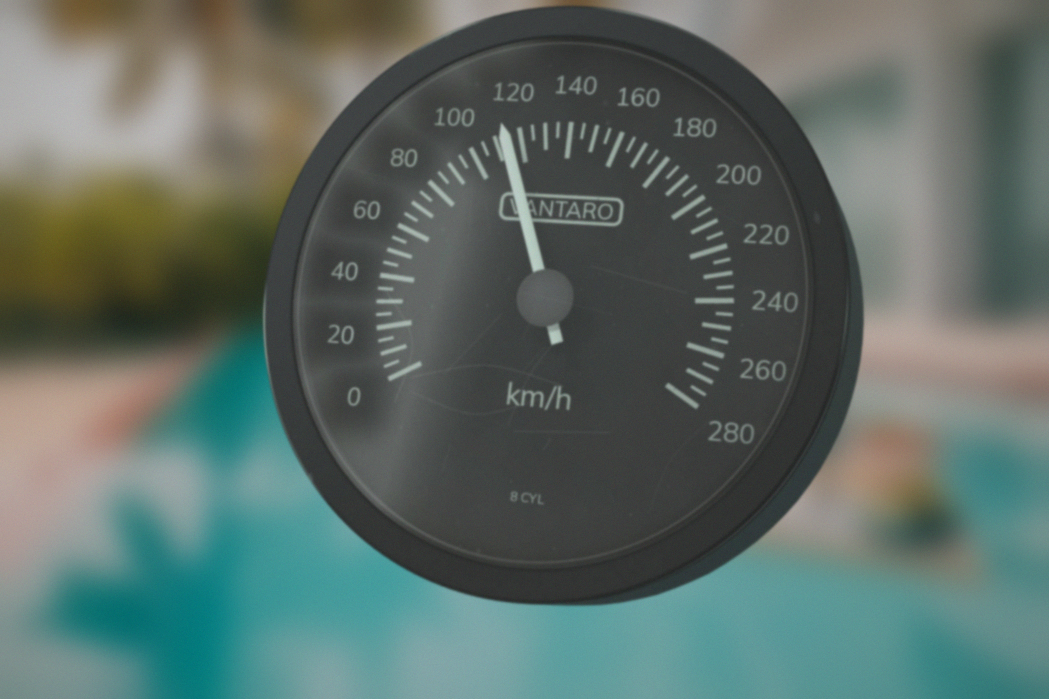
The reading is 115km/h
